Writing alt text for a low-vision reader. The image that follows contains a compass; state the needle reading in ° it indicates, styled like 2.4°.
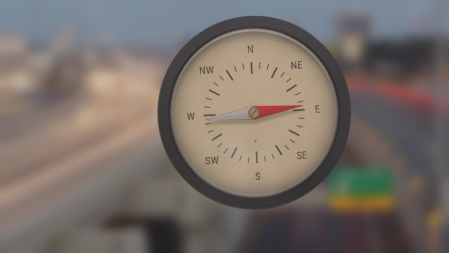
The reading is 85°
